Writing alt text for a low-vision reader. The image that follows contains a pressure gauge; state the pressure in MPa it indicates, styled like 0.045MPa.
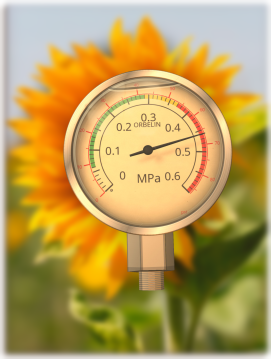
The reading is 0.46MPa
